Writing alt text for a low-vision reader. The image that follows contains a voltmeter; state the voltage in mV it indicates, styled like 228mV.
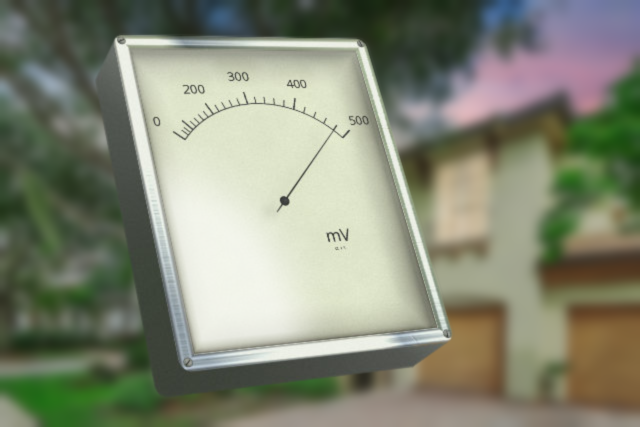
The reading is 480mV
